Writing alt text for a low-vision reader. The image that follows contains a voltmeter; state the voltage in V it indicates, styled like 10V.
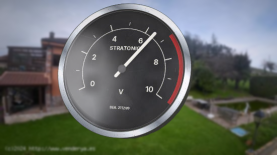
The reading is 6.5V
